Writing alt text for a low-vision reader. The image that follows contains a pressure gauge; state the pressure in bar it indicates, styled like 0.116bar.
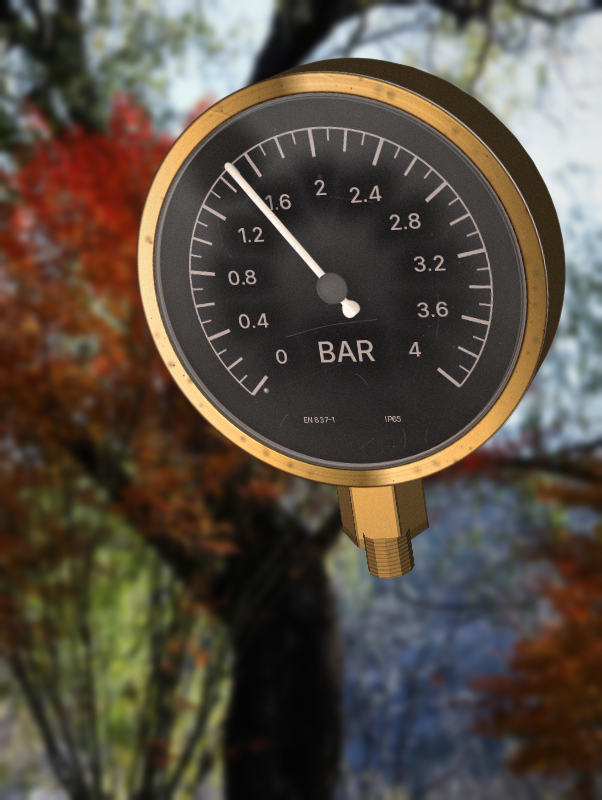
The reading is 1.5bar
